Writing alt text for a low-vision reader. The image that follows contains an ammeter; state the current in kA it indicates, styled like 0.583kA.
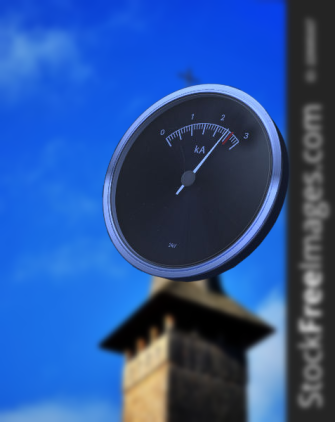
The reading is 2.5kA
